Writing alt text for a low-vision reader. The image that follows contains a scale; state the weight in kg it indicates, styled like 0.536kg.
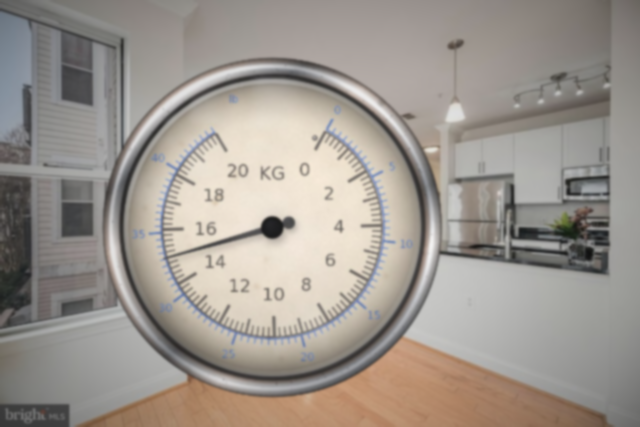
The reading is 15kg
